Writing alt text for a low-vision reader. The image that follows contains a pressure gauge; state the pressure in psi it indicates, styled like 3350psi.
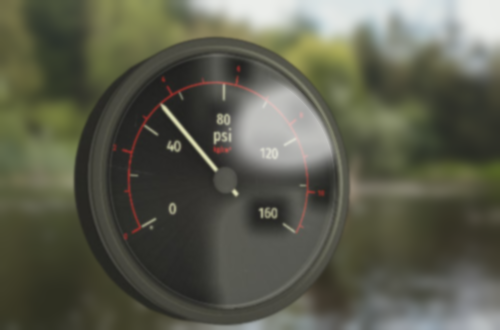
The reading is 50psi
